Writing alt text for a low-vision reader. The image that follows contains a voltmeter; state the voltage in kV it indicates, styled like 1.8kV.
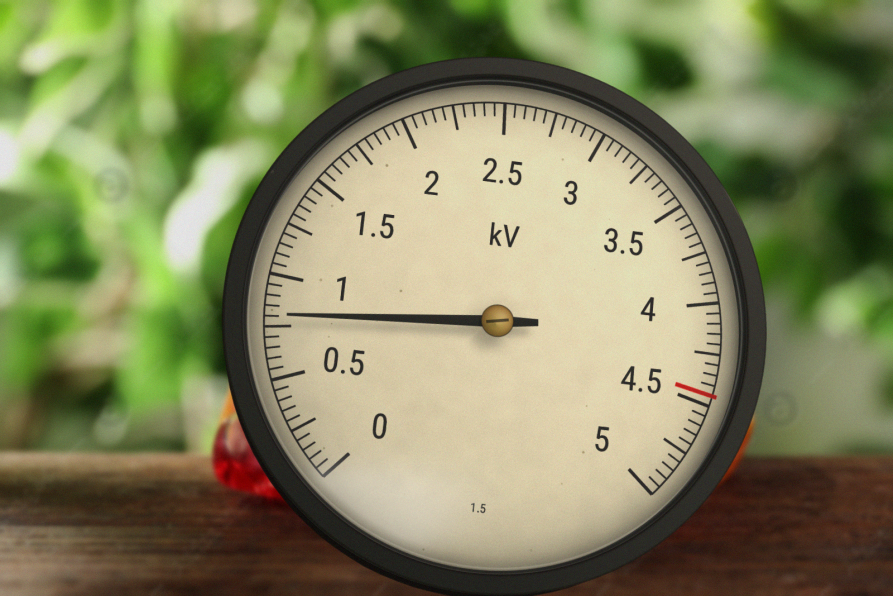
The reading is 0.8kV
